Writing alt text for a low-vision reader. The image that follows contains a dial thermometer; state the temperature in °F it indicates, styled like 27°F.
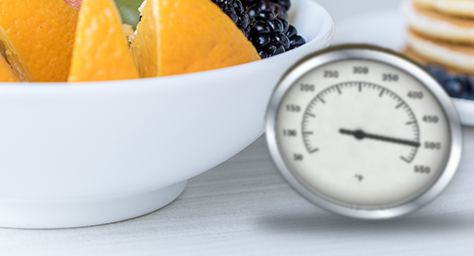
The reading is 500°F
